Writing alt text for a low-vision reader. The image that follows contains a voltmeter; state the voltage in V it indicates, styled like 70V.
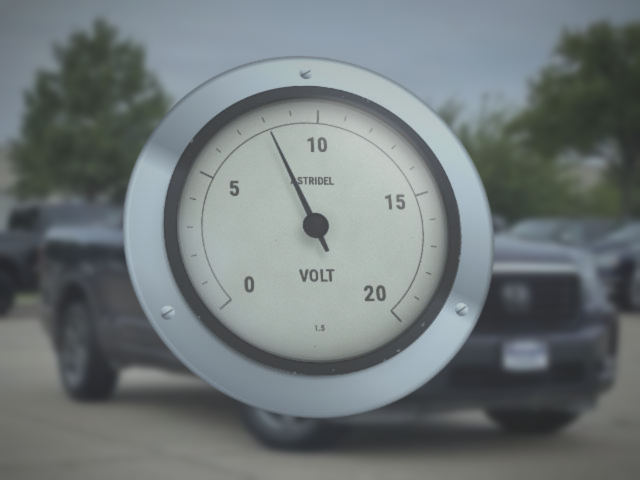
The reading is 8V
